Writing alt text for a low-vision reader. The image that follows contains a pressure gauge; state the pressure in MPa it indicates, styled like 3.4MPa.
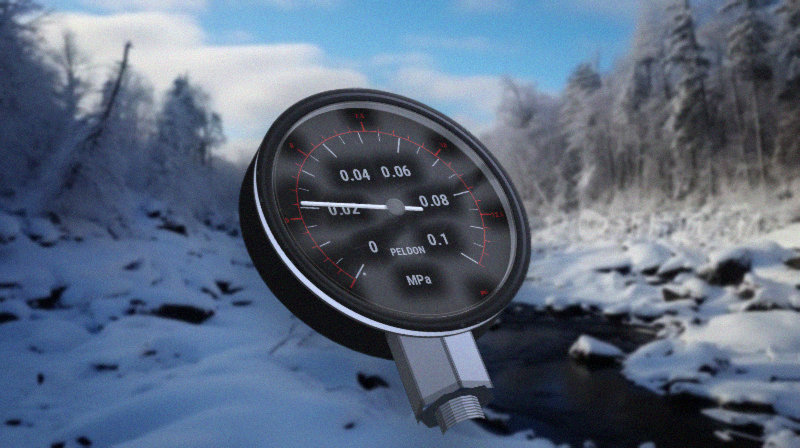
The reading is 0.02MPa
